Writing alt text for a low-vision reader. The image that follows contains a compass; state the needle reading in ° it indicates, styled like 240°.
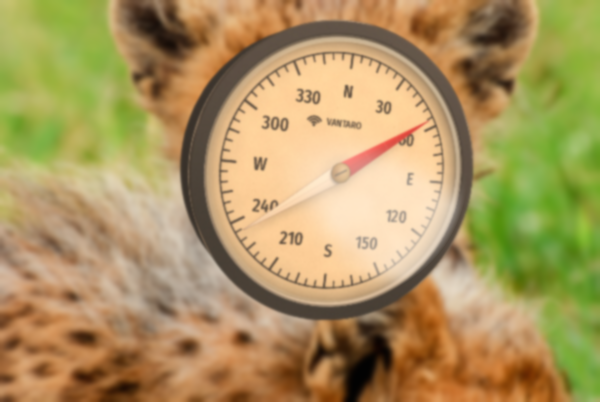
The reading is 55°
